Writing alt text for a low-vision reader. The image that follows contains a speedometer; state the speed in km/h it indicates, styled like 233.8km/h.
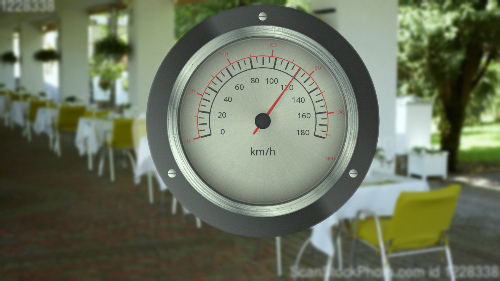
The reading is 120km/h
